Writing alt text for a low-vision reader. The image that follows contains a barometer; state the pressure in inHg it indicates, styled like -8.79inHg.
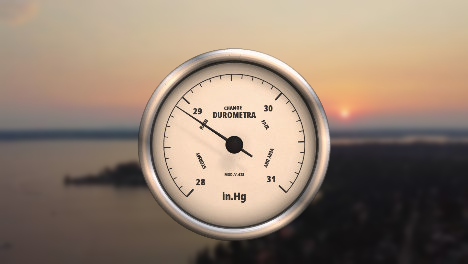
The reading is 28.9inHg
